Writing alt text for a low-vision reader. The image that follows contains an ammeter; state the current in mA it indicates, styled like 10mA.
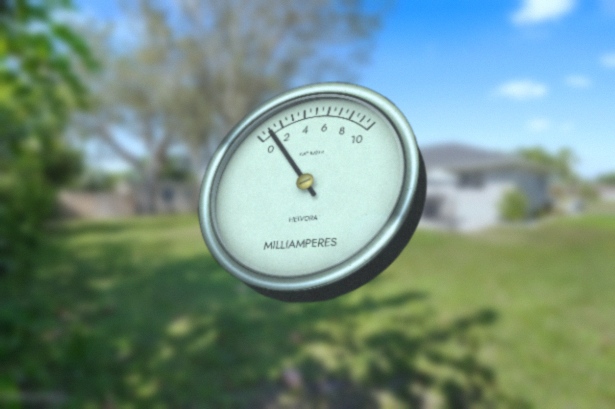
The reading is 1mA
